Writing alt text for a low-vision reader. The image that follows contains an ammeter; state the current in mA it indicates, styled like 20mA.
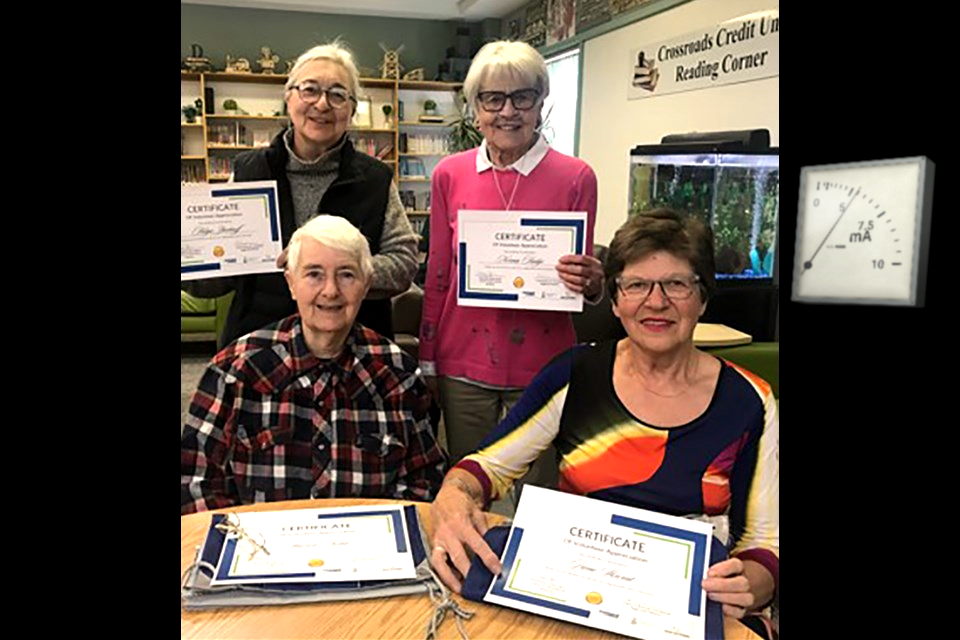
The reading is 5.5mA
